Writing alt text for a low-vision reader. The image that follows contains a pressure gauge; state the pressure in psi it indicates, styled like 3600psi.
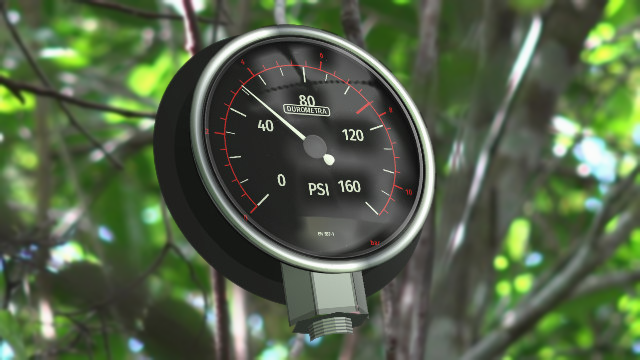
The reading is 50psi
